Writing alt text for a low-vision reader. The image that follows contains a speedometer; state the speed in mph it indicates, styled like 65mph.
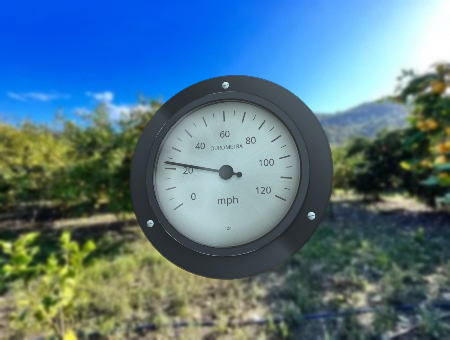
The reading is 22.5mph
